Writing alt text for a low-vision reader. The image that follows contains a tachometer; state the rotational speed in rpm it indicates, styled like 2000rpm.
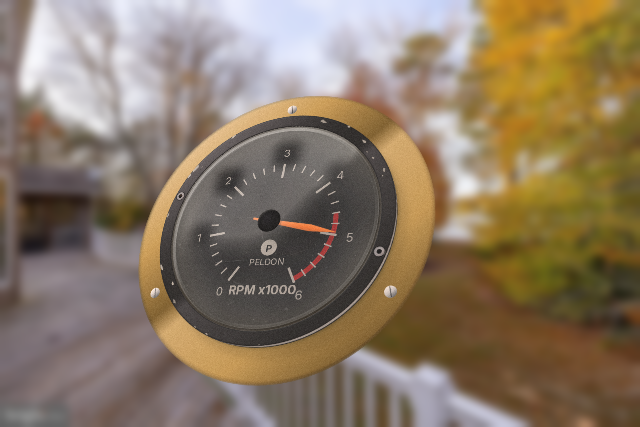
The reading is 5000rpm
